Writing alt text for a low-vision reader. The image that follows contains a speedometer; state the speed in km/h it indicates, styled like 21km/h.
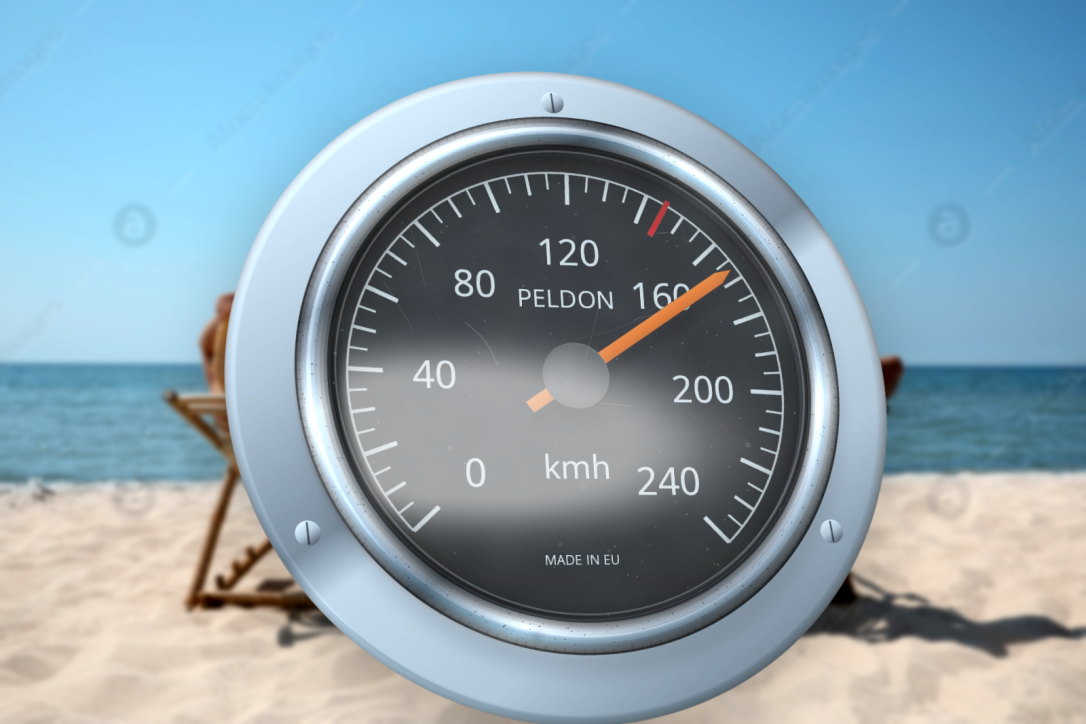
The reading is 167.5km/h
